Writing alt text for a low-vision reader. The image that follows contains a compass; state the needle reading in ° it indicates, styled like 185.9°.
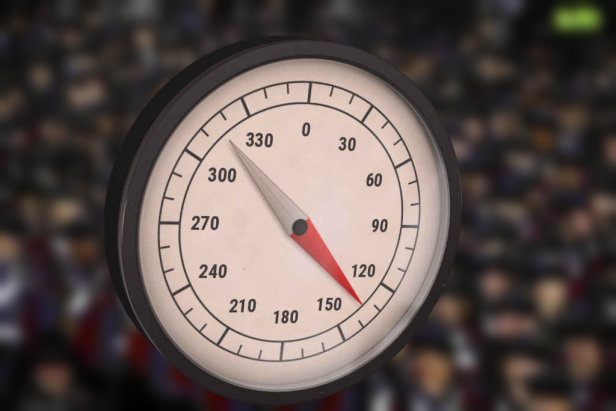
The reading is 135°
